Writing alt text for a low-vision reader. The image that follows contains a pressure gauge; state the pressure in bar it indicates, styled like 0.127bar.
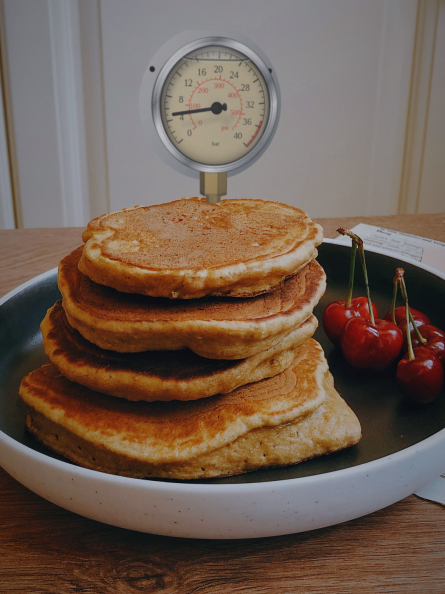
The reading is 5bar
